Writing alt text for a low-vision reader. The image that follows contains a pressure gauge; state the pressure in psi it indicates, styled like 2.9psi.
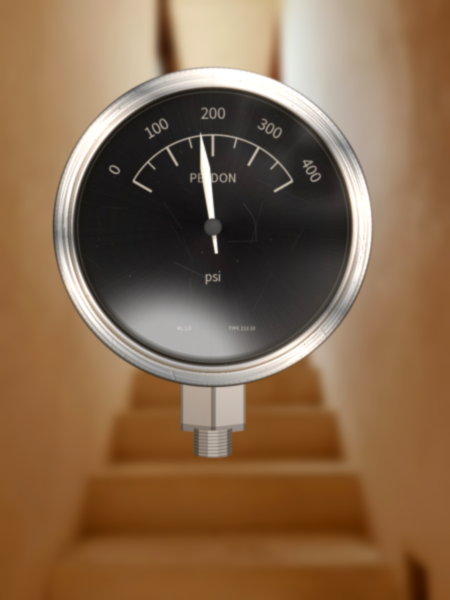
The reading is 175psi
